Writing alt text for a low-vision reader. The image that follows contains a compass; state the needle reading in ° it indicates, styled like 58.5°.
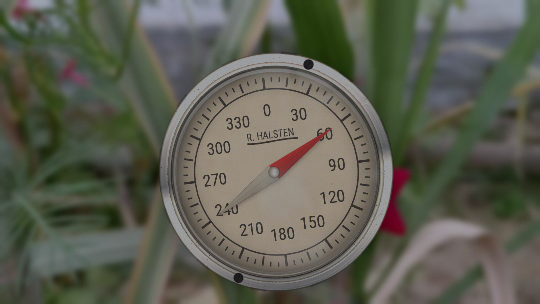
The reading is 60°
